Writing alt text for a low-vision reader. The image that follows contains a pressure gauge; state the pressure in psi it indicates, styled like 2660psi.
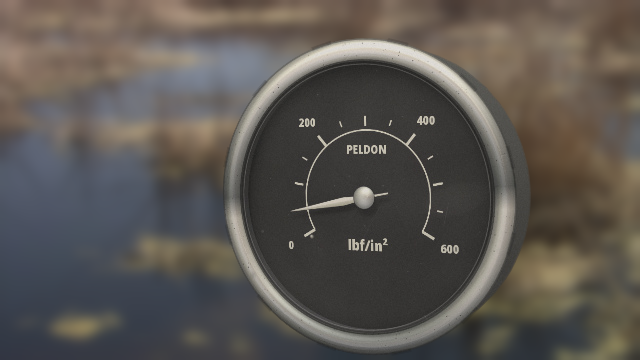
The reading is 50psi
